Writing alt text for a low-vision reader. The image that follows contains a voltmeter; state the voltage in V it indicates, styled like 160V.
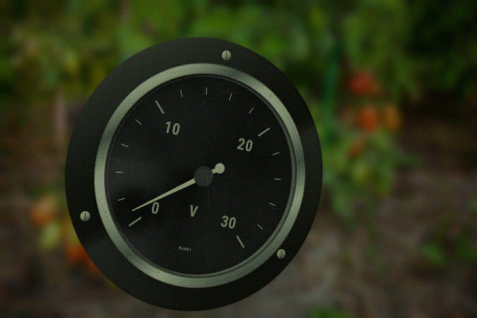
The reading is 1V
